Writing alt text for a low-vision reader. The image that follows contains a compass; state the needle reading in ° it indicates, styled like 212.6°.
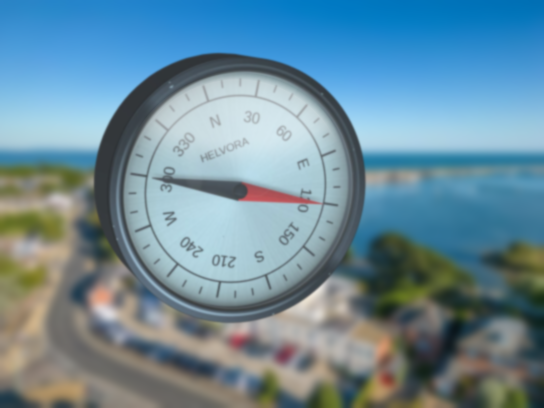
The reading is 120°
